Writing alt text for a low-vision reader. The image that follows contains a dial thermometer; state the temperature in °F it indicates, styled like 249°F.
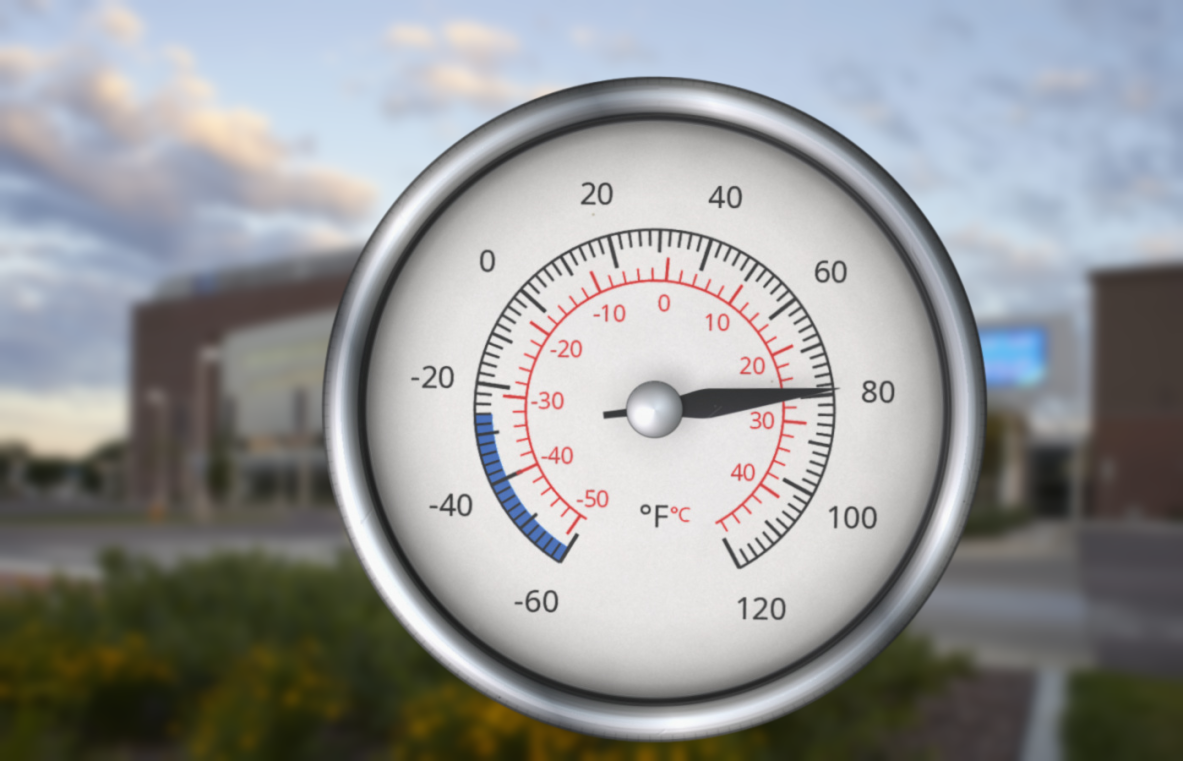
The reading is 79°F
